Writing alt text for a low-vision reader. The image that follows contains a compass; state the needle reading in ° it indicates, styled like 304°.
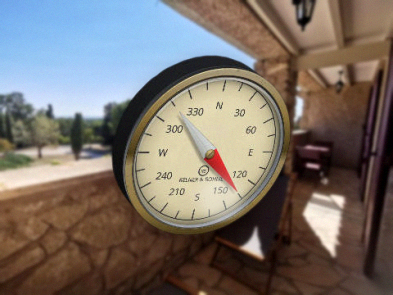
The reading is 135°
